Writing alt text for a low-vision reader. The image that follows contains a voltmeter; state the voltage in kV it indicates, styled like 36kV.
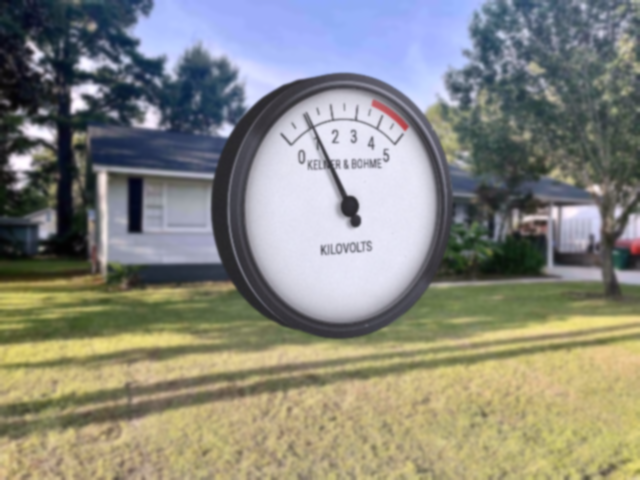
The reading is 1kV
